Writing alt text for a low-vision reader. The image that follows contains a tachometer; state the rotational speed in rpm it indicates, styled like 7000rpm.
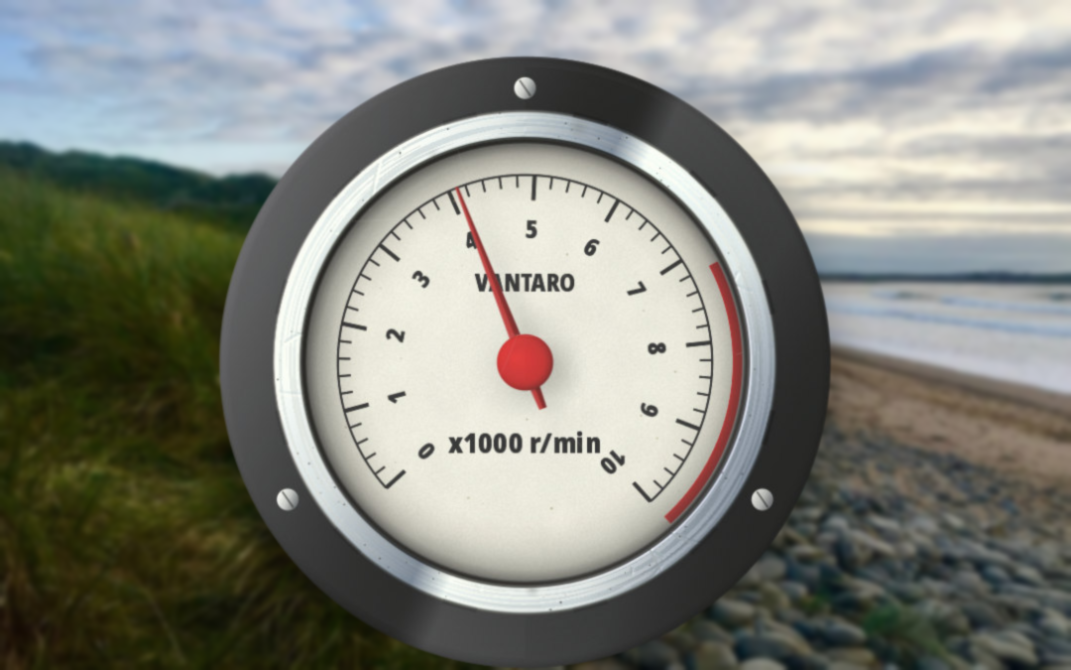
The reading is 4100rpm
